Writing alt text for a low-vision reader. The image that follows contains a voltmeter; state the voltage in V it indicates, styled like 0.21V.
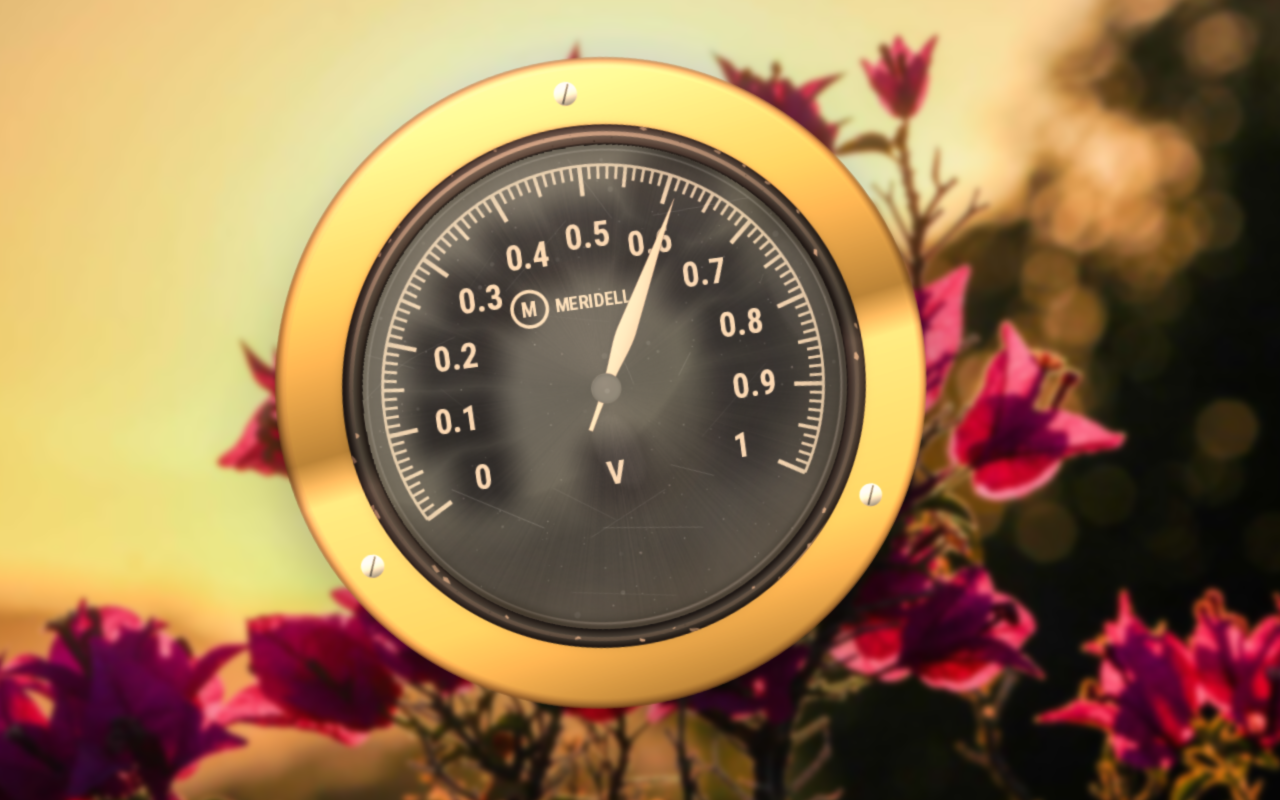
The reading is 0.61V
